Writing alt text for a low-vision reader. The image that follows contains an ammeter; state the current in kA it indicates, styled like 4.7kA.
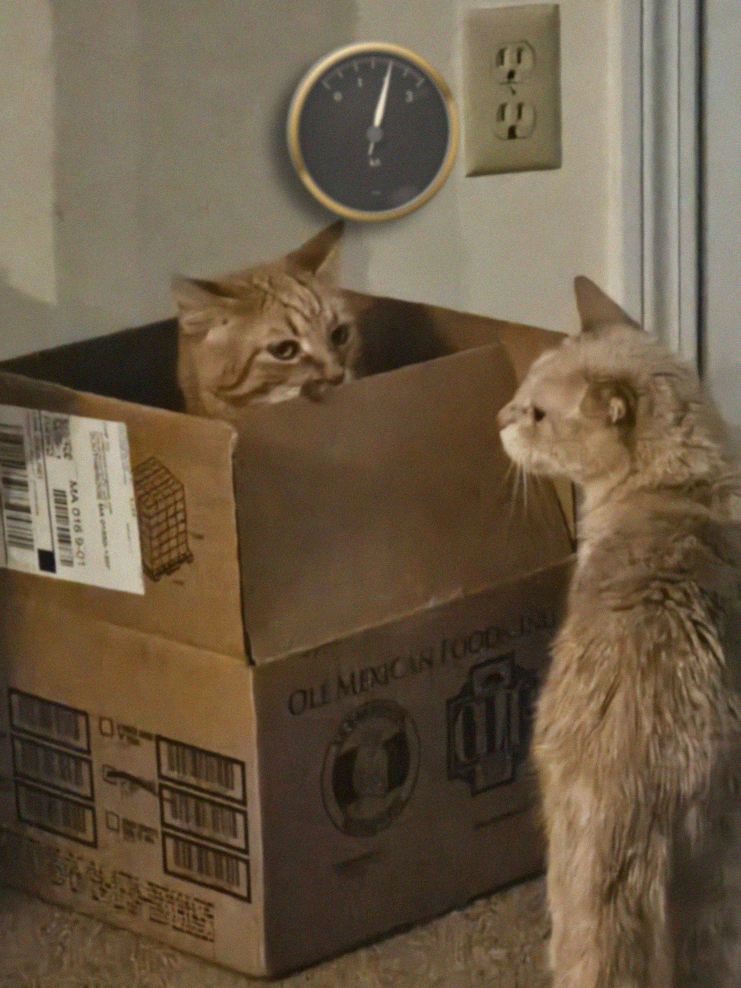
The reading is 2kA
